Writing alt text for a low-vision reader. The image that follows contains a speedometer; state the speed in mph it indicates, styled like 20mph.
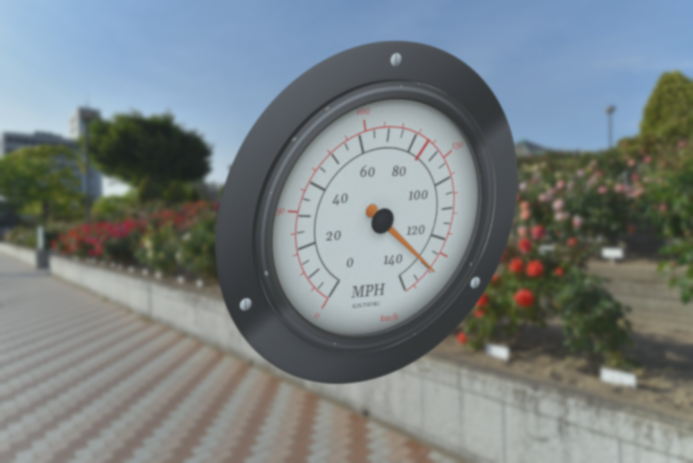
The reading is 130mph
